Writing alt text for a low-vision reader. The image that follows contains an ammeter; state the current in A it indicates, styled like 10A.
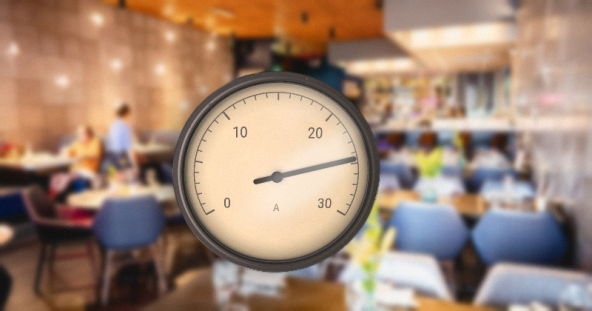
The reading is 24.5A
